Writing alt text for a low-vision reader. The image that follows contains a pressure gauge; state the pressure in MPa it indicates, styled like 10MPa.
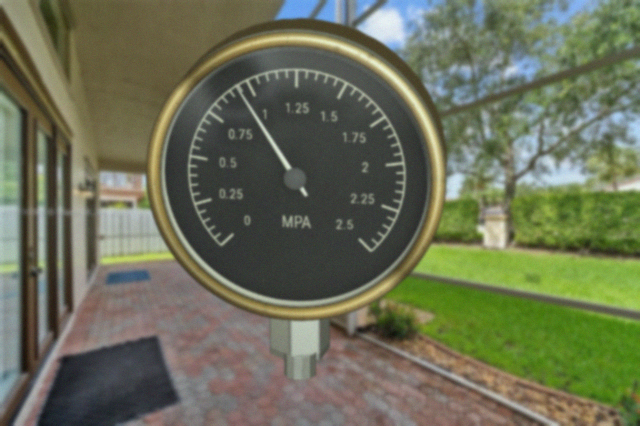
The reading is 0.95MPa
